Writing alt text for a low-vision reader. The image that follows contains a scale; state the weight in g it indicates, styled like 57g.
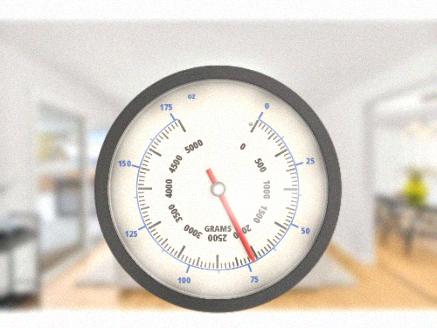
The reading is 2050g
